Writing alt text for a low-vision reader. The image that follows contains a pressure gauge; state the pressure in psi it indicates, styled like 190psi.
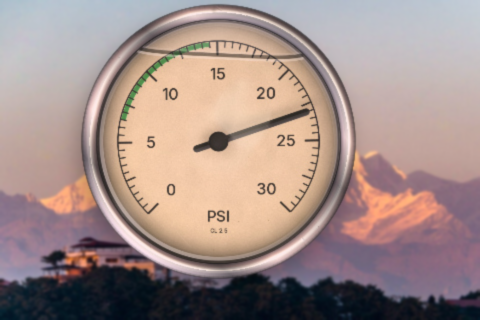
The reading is 23psi
